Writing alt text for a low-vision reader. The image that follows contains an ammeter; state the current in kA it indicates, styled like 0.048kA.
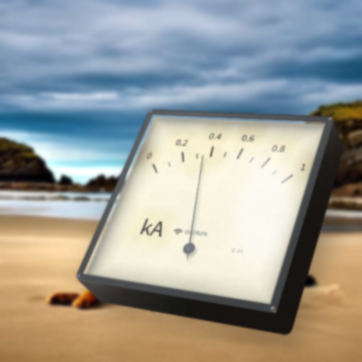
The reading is 0.35kA
